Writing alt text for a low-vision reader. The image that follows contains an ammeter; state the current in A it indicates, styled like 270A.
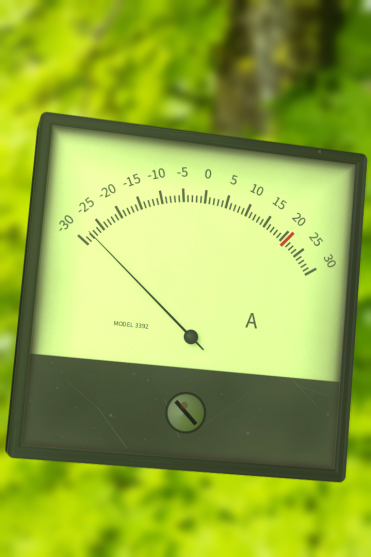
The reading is -28A
